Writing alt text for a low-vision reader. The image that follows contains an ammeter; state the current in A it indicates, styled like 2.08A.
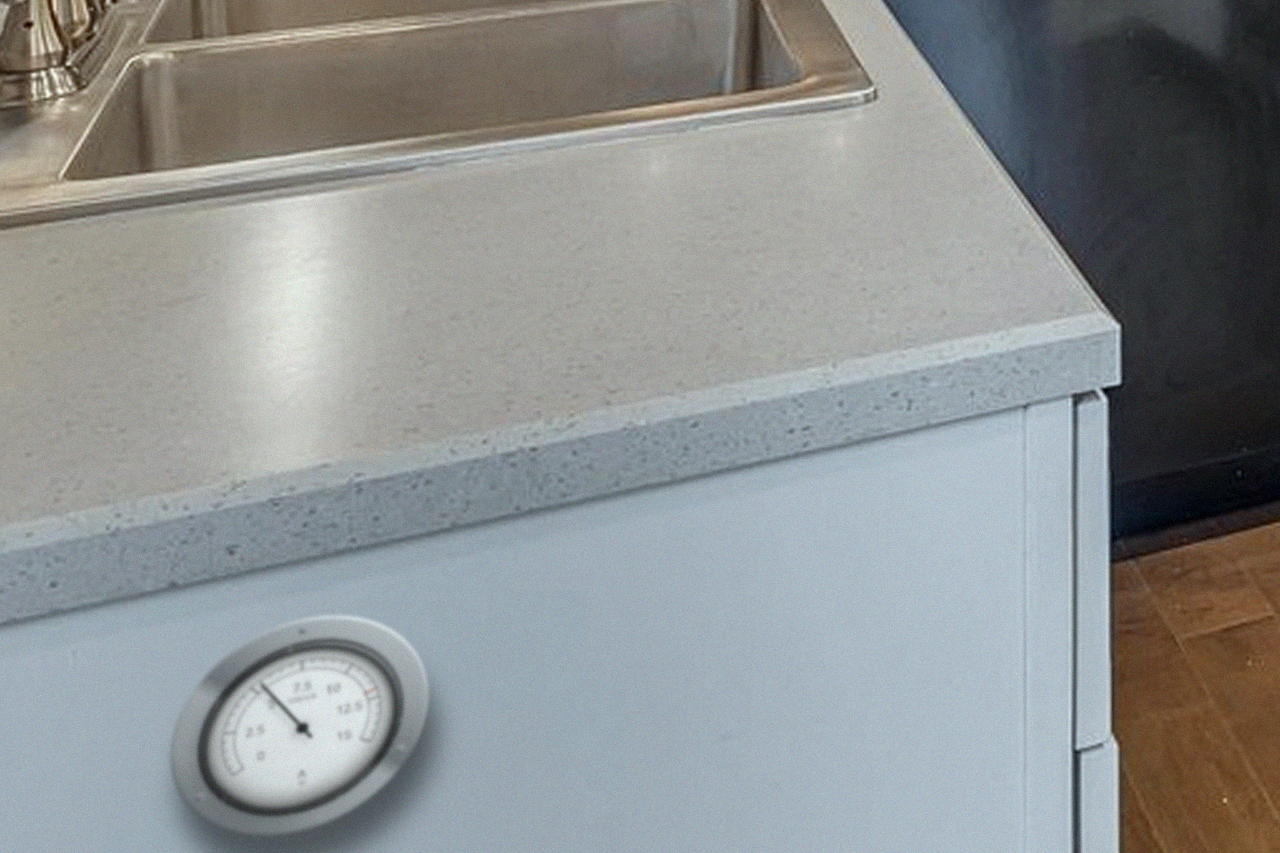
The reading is 5.5A
